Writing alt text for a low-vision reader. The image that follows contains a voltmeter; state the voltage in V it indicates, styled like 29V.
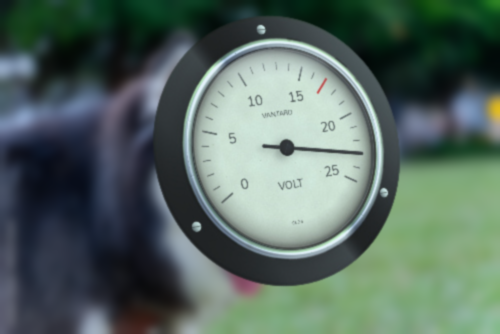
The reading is 23V
